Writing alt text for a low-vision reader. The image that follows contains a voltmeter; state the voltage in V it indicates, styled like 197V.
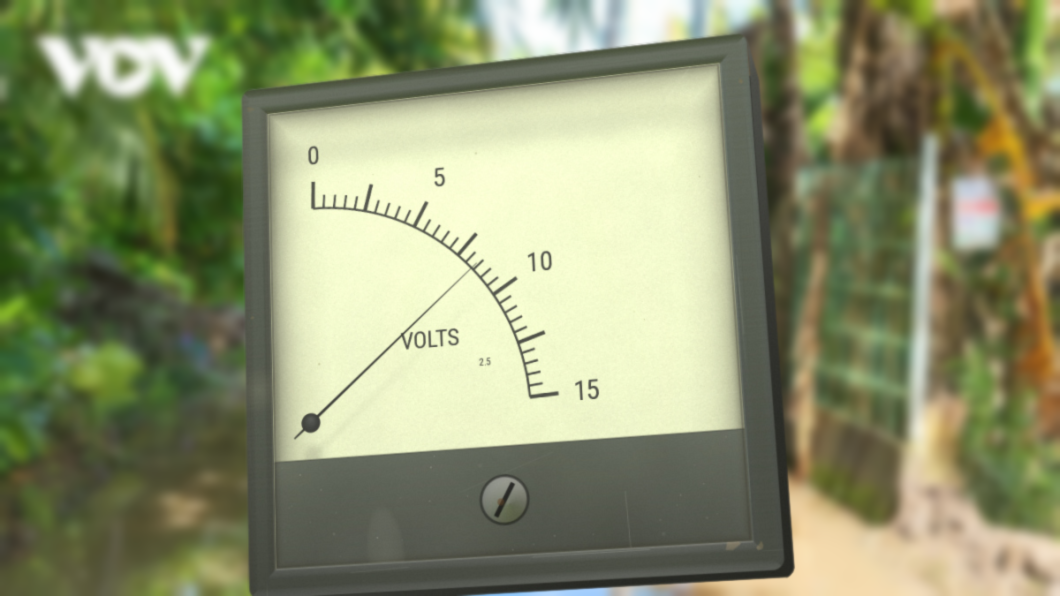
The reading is 8.5V
